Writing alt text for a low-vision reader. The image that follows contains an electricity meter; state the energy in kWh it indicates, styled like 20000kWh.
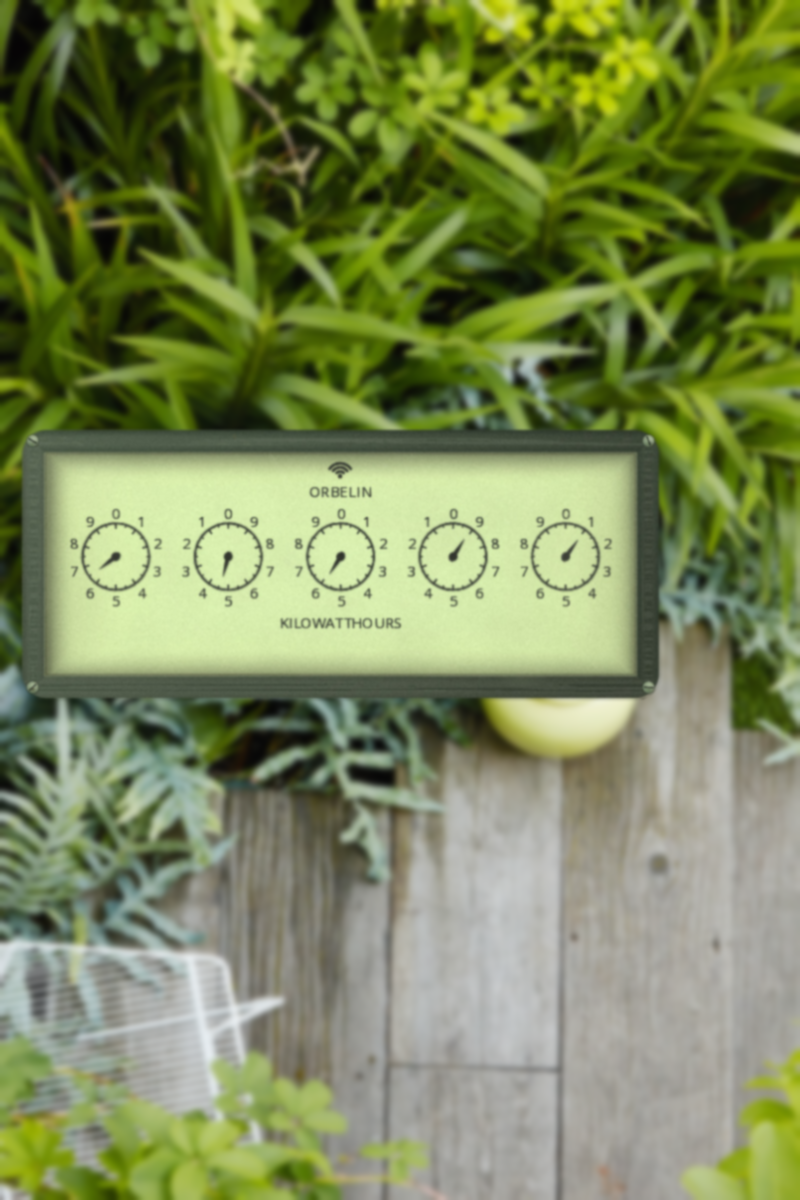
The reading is 64591kWh
